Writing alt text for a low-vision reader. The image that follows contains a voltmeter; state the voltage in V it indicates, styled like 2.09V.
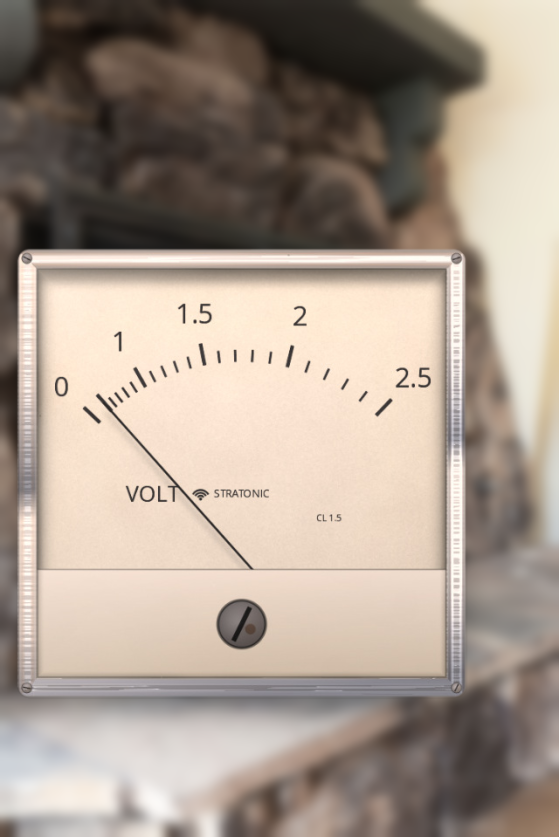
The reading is 0.5V
